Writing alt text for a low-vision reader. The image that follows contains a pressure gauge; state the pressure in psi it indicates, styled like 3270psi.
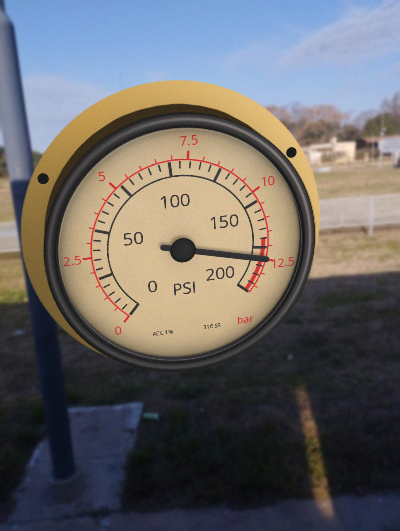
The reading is 180psi
